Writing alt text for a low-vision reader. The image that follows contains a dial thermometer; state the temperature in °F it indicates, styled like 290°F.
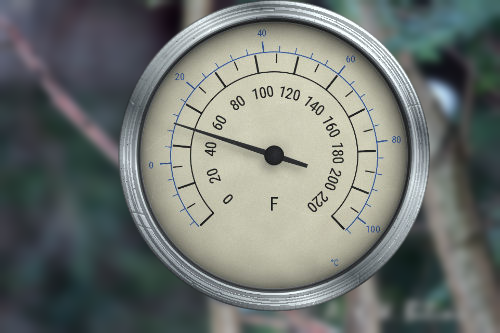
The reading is 50°F
